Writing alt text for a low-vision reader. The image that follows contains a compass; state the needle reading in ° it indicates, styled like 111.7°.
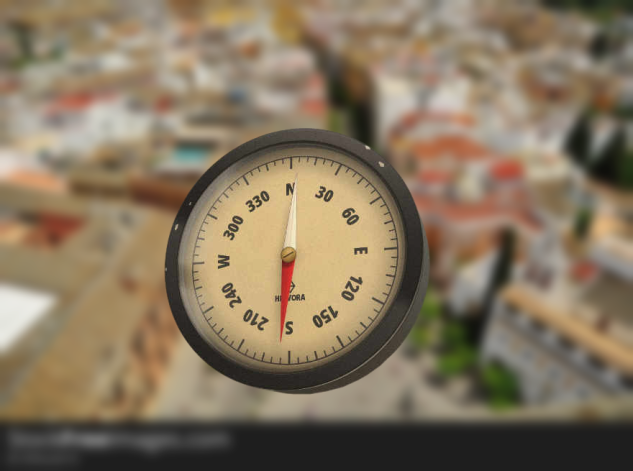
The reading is 185°
